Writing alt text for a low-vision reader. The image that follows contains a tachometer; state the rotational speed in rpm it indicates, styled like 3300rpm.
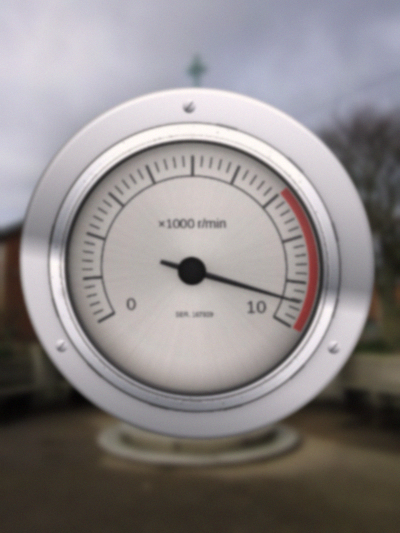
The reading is 9400rpm
